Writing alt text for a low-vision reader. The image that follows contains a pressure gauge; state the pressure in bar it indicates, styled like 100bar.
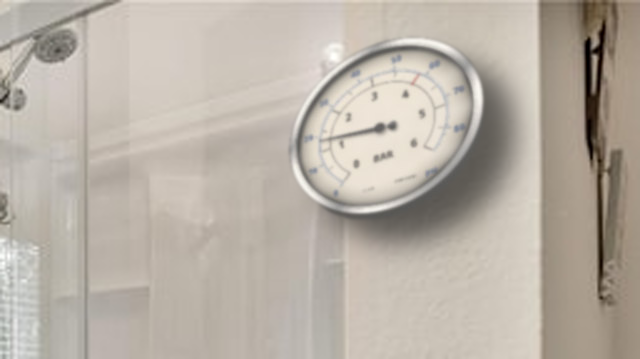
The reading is 1.25bar
